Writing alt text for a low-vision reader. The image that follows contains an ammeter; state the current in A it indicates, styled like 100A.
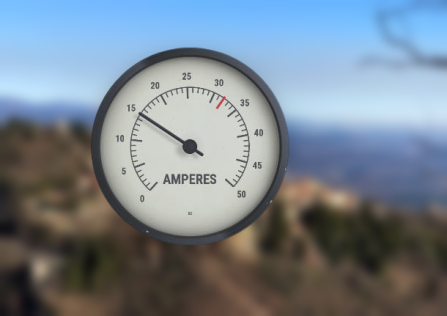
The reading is 15A
